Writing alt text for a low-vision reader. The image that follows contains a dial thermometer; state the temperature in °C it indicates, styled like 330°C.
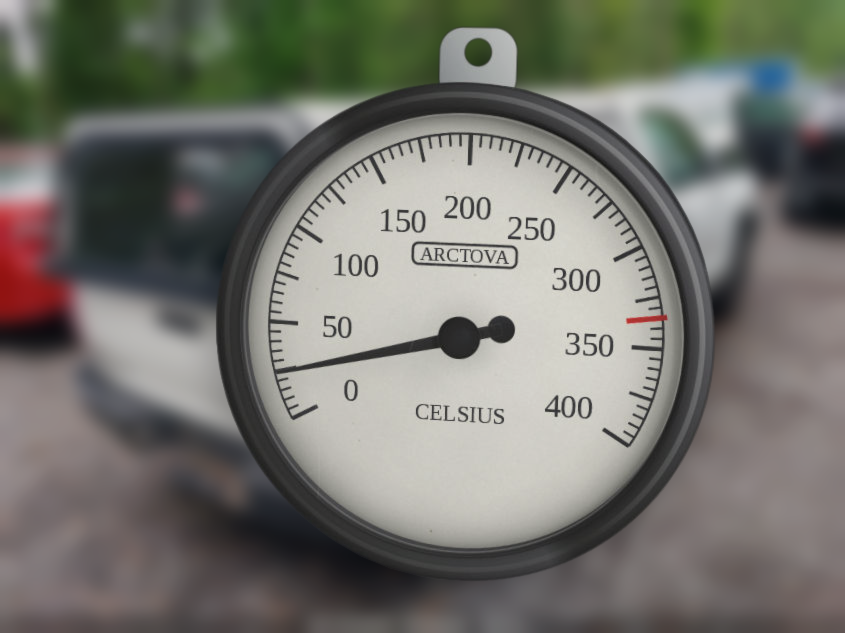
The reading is 25°C
